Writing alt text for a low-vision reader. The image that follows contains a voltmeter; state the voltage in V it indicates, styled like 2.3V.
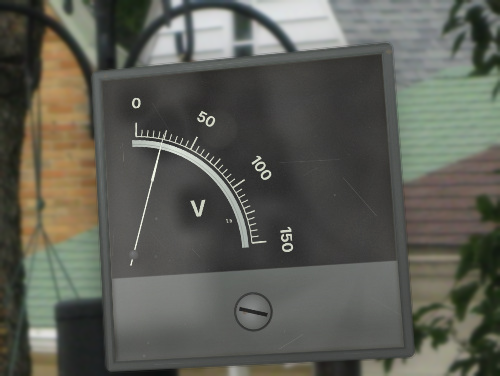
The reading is 25V
